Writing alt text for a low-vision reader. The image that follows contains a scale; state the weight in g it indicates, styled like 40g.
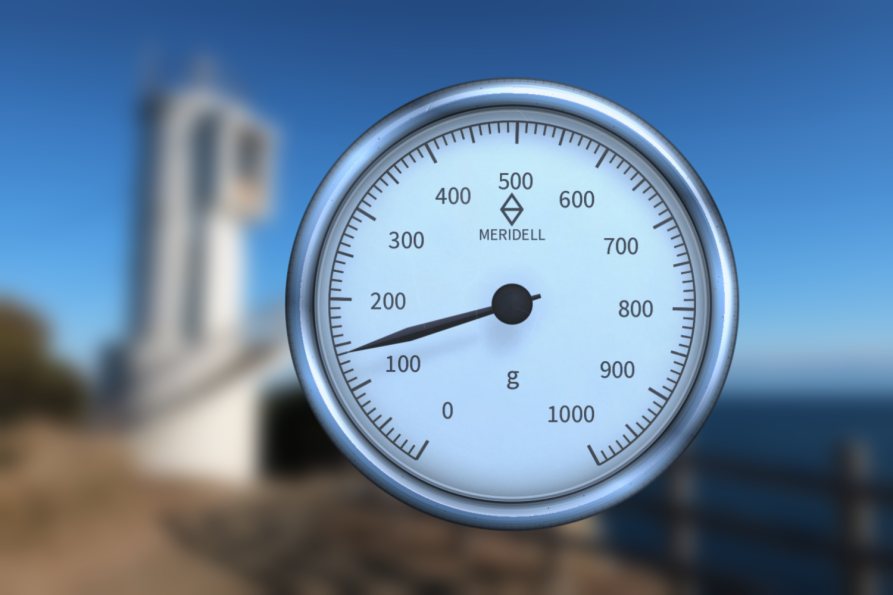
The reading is 140g
